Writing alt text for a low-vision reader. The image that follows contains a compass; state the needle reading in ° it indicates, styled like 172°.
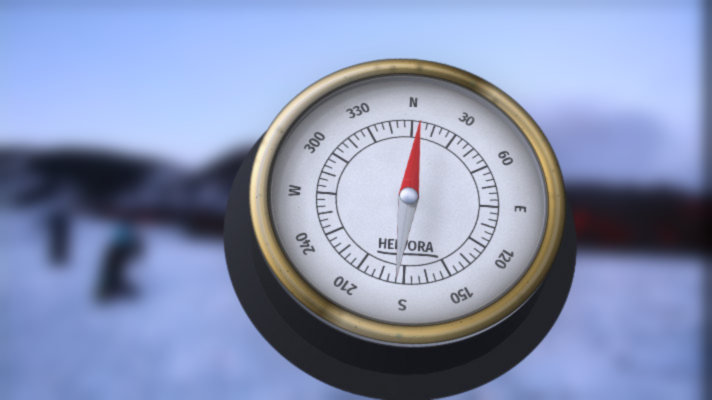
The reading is 5°
